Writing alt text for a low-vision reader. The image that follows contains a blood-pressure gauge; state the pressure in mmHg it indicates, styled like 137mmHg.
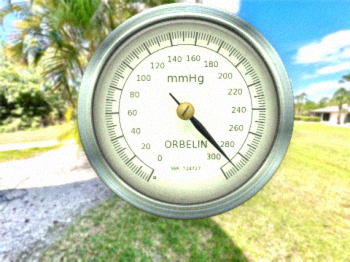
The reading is 290mmHg
